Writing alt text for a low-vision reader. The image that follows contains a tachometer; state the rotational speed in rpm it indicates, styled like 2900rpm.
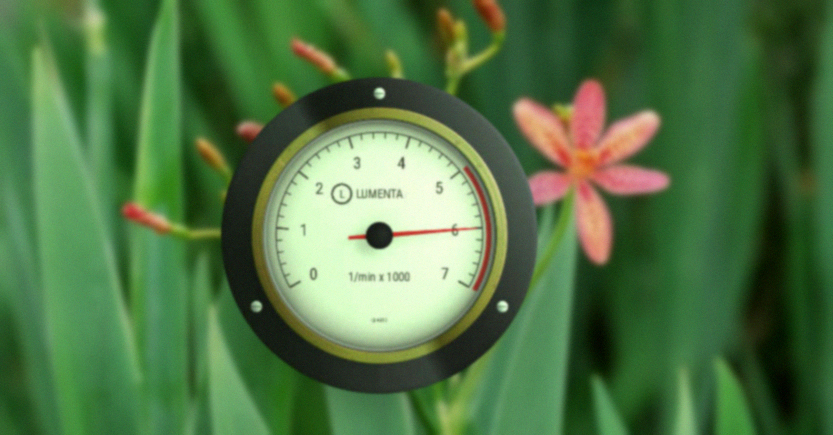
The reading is 6000rpm
